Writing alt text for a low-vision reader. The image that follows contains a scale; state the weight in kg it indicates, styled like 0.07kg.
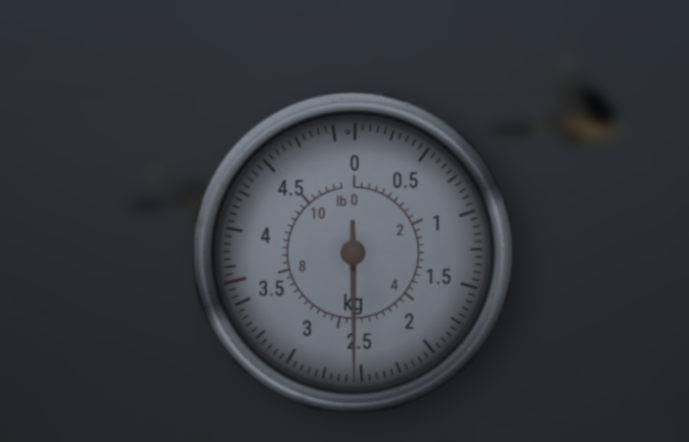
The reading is 2.55kg
